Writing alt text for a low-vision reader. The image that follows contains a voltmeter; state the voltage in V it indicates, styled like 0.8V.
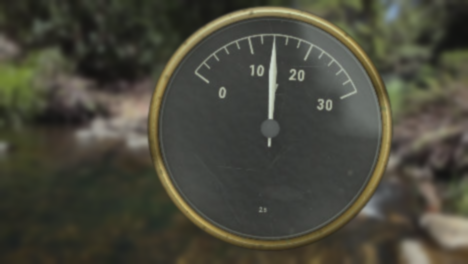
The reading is 14V
